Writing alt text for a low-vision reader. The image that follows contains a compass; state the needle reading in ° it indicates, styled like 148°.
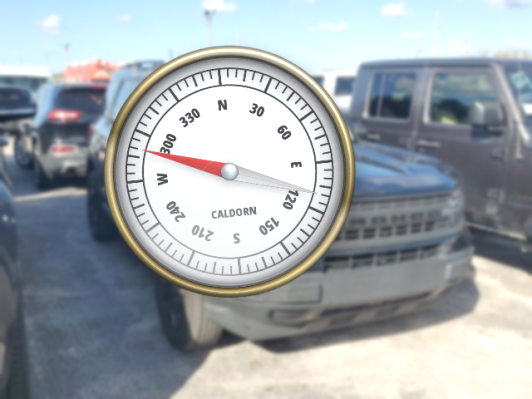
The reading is 290°
